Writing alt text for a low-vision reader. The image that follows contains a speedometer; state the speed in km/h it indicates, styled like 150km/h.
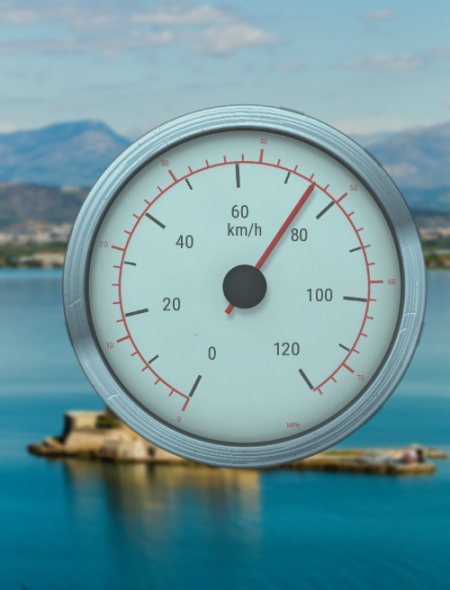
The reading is 75km/h
